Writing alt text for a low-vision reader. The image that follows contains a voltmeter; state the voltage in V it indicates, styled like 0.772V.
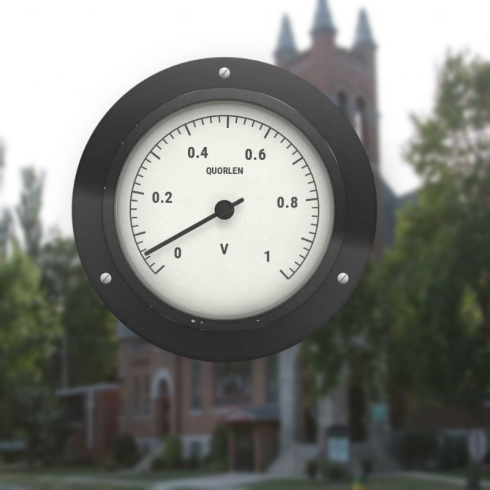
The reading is 0.05V
